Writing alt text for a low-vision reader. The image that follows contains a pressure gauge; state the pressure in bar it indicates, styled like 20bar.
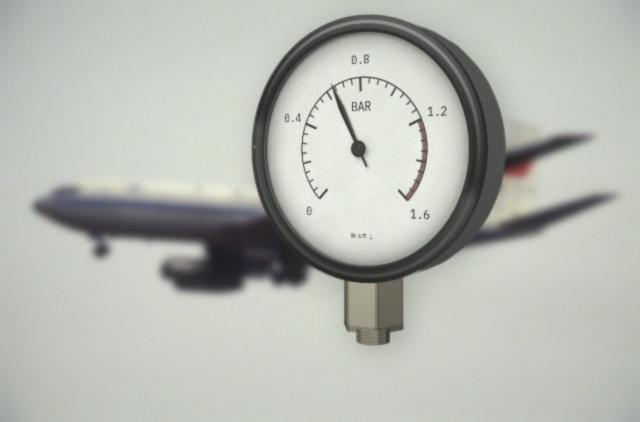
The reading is 0.65bar
